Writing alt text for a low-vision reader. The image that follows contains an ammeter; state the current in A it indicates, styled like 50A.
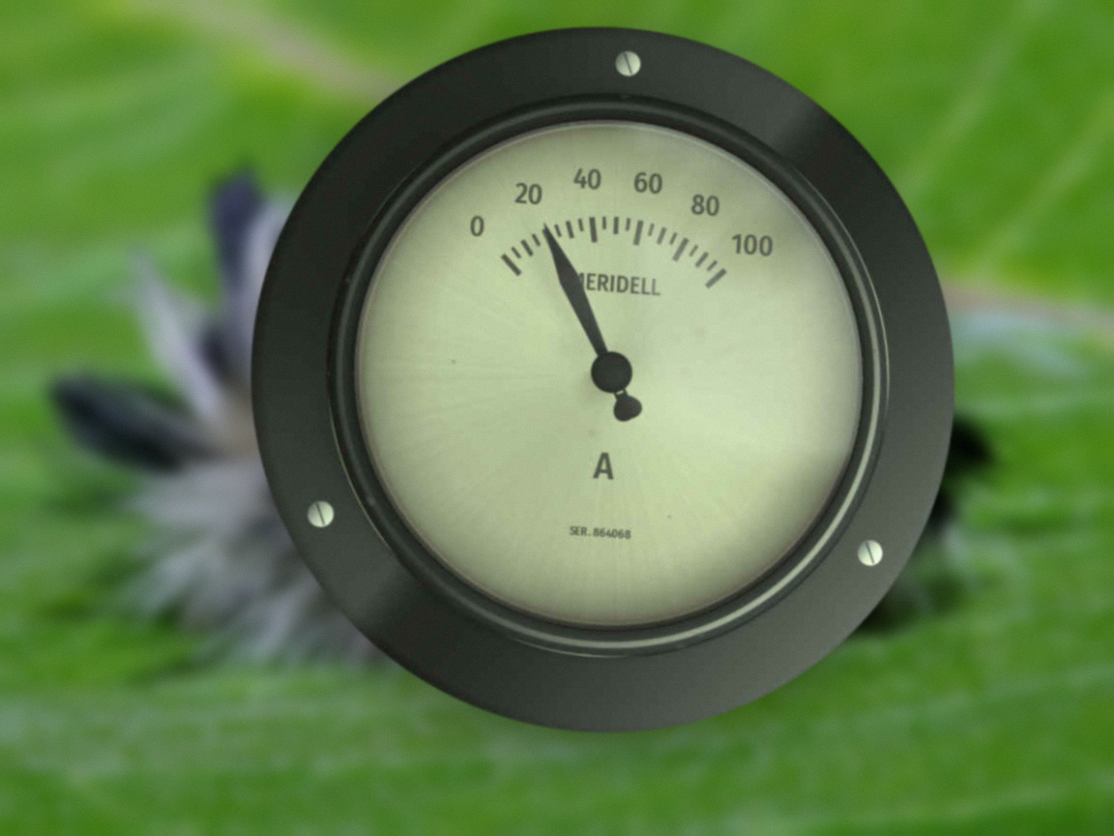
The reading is 20A
